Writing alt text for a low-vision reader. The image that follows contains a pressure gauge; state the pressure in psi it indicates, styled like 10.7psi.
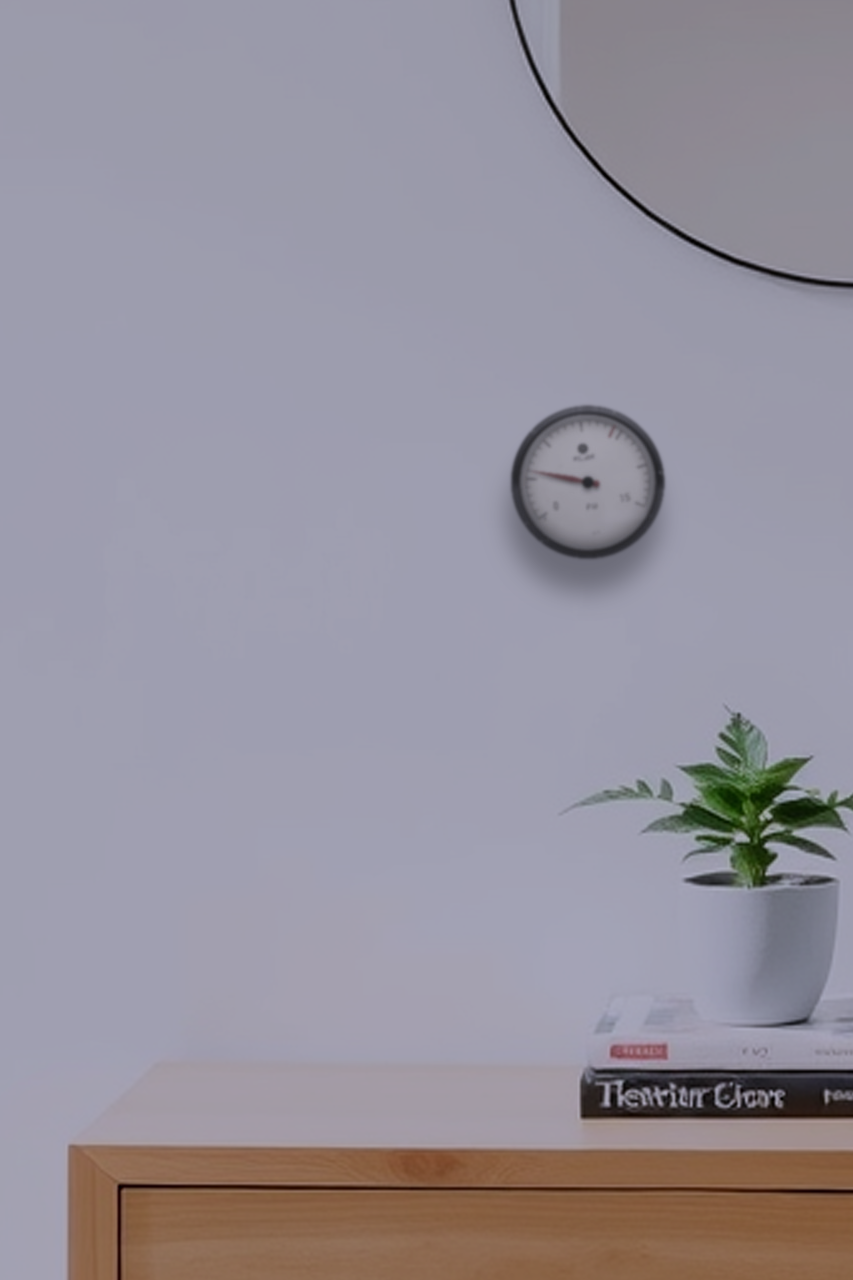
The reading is 3psi
